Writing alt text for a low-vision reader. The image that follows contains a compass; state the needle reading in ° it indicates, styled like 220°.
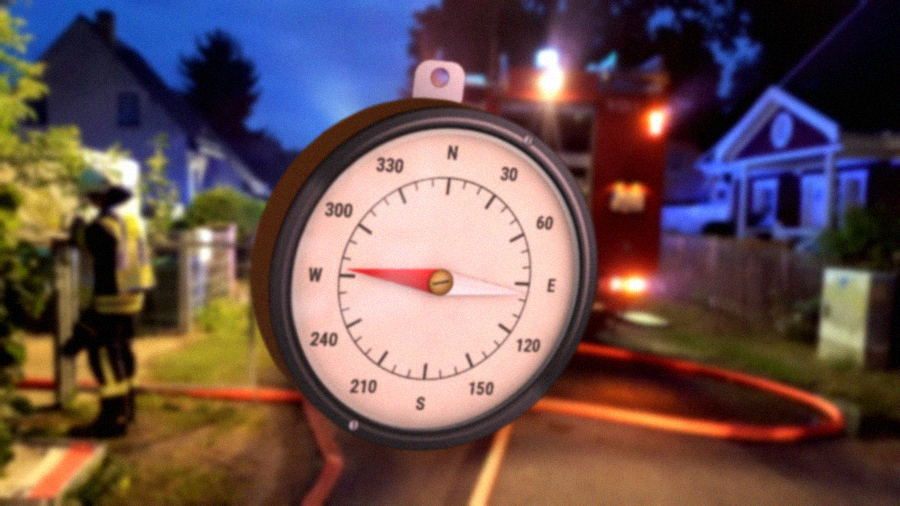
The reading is 275°
